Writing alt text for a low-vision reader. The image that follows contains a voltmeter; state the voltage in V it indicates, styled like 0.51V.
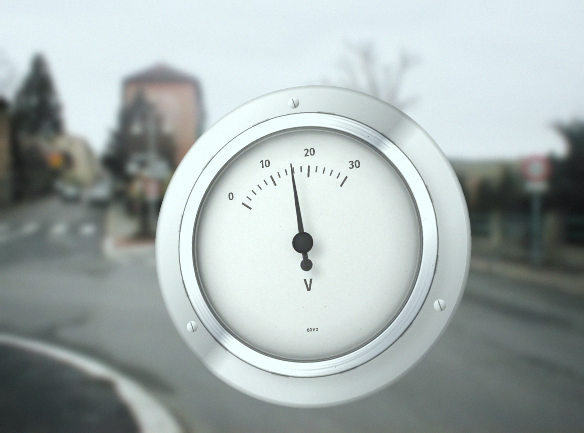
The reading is 16V
